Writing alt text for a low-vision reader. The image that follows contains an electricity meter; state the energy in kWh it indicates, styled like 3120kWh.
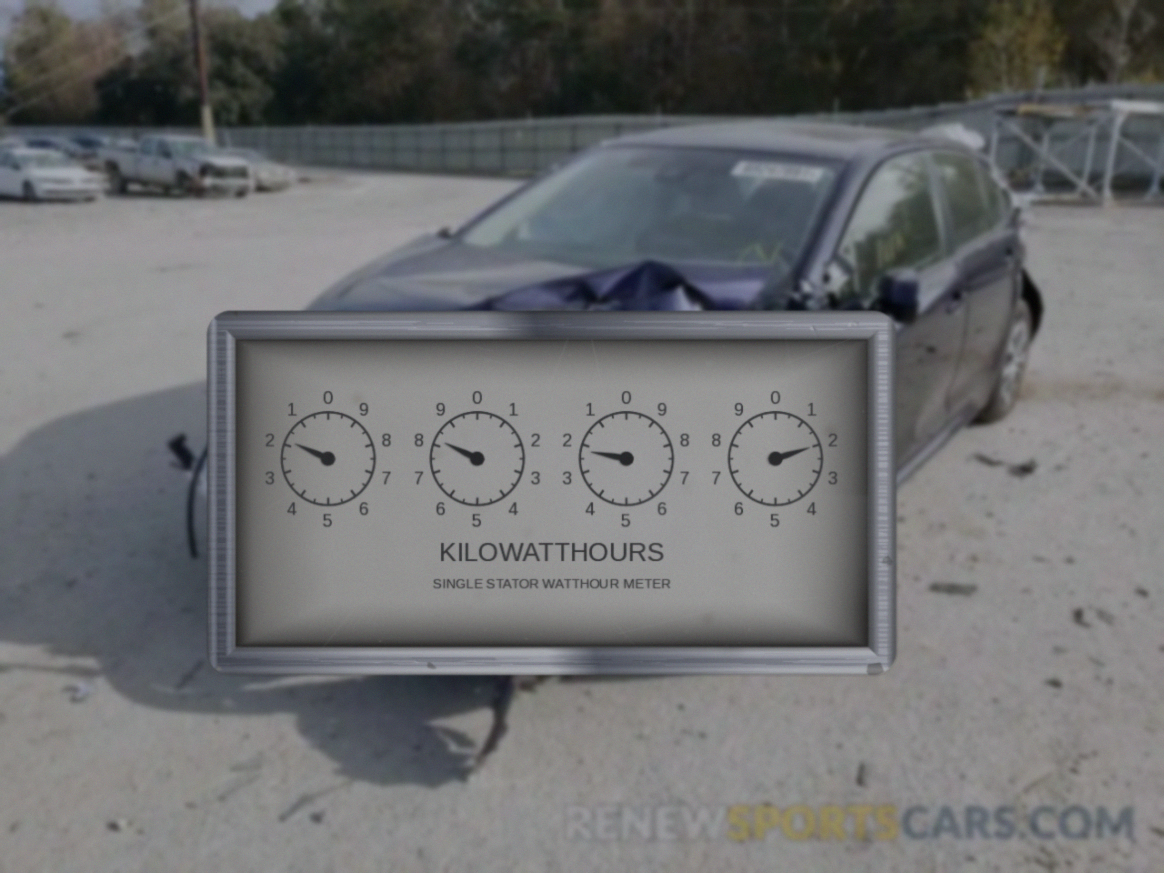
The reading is 1822kWh
